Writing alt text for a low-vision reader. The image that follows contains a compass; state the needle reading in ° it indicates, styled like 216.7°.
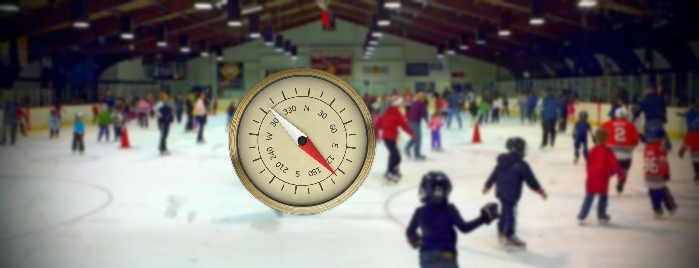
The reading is 127.5°
